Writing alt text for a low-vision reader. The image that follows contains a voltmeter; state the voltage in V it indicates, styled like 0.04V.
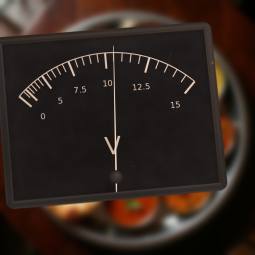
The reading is 10.5V
